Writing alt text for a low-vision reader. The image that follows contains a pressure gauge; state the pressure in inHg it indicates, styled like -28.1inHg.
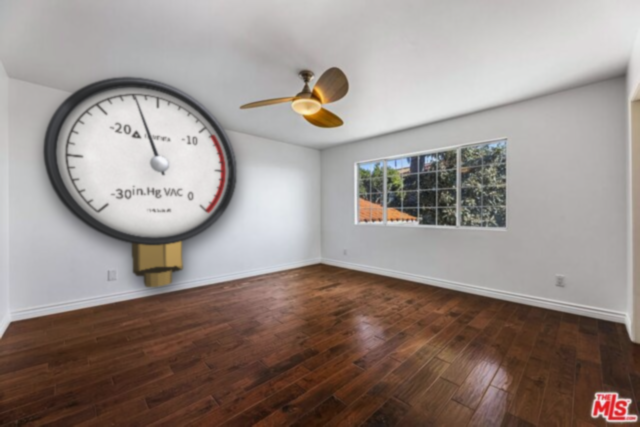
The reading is -17inHg
